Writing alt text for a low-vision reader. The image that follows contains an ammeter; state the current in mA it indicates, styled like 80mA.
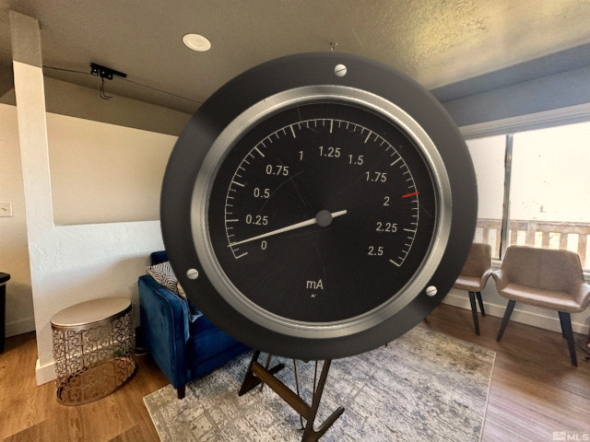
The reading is 0.1mA
